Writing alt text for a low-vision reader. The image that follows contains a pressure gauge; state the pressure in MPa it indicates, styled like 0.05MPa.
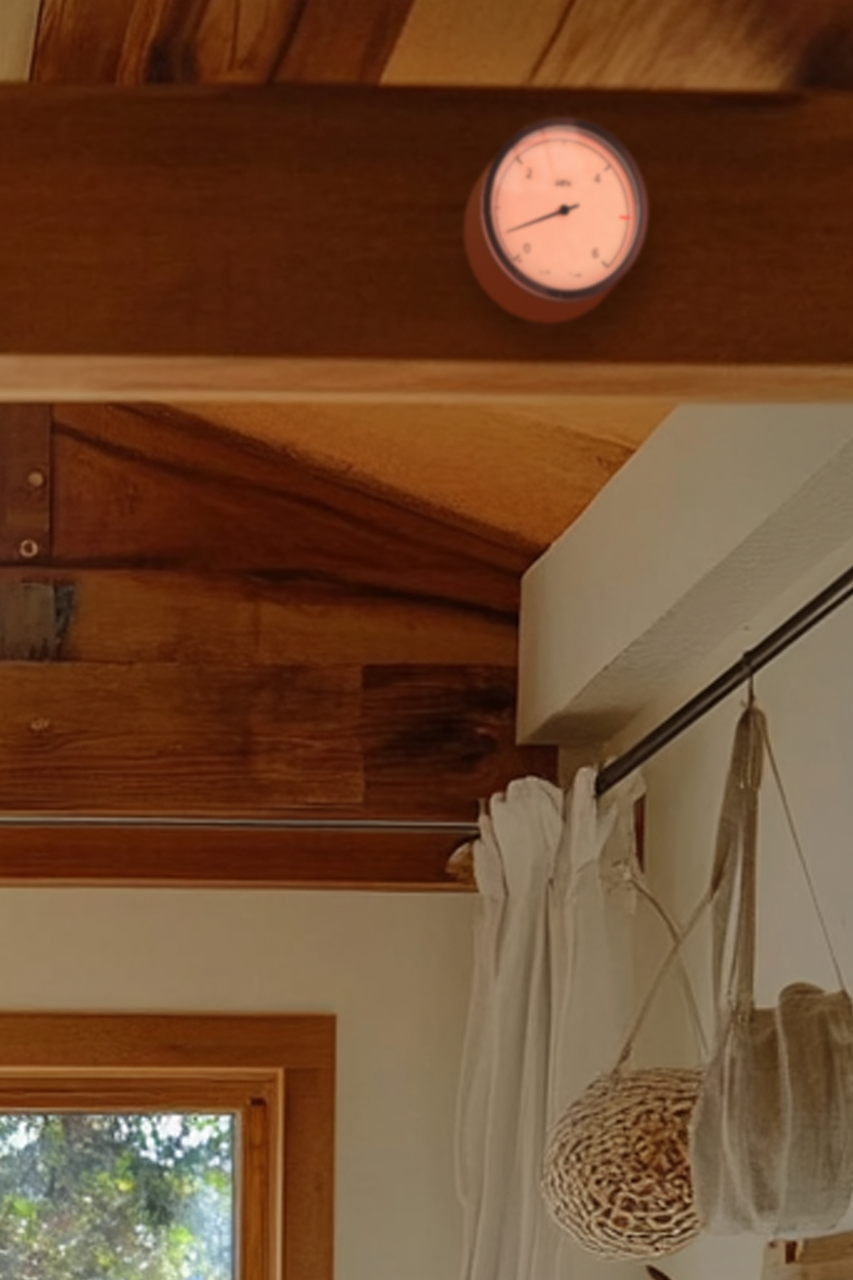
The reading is 0.5MPa
